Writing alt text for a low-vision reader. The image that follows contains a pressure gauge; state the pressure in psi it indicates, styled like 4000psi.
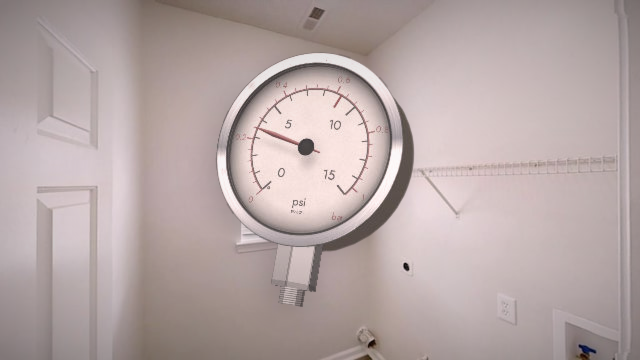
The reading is 3.5psi
